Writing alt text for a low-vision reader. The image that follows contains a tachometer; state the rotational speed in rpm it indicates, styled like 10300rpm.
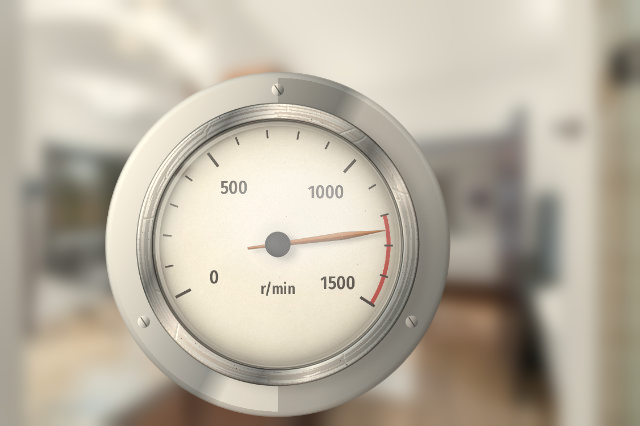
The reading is 1250rpm
